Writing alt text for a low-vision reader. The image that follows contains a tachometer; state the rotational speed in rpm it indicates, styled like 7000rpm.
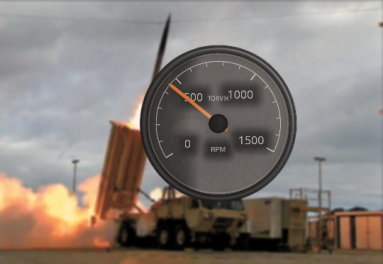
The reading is 450rpm
